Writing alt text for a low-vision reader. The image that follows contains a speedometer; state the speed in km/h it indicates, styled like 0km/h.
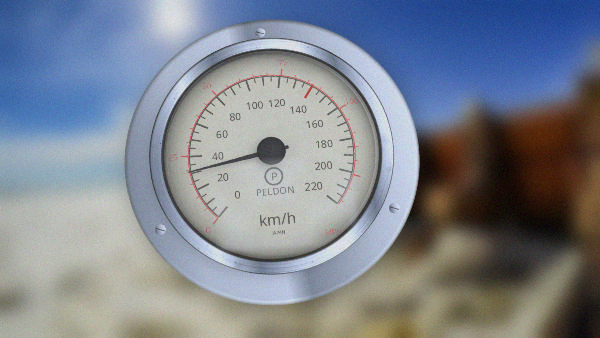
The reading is 30km/h
